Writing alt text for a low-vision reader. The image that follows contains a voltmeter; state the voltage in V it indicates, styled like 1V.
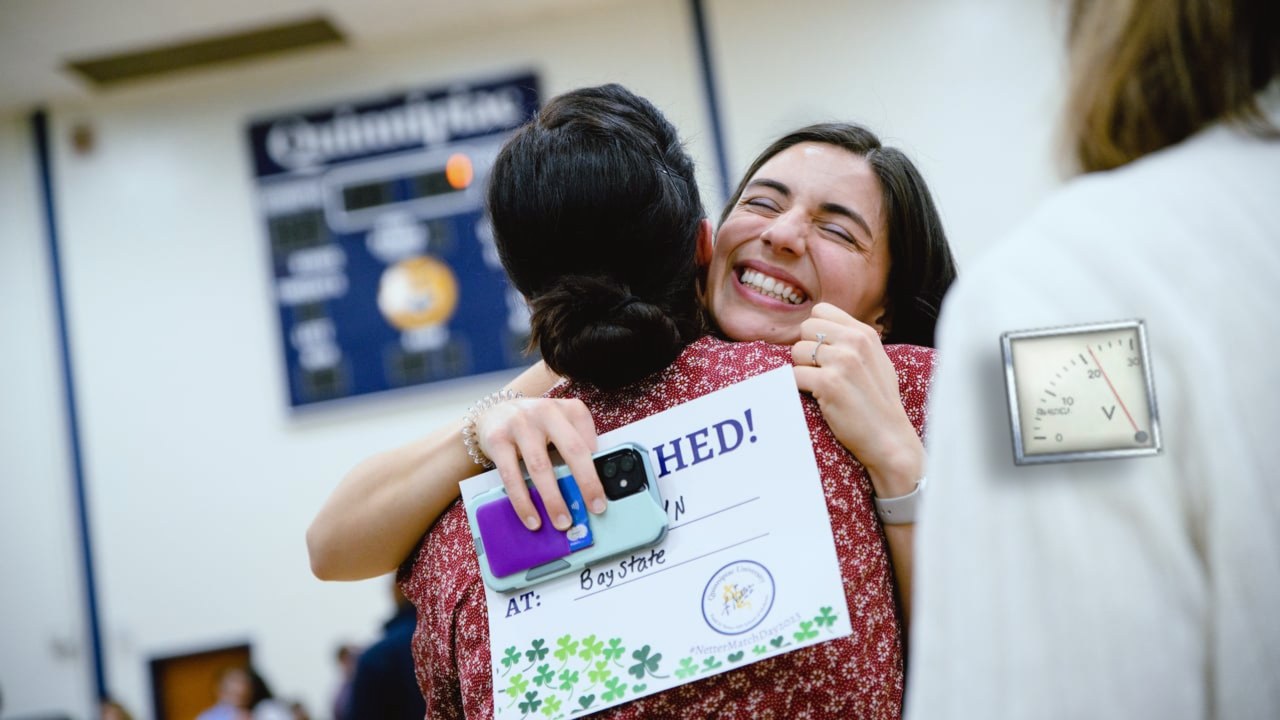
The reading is 22V
